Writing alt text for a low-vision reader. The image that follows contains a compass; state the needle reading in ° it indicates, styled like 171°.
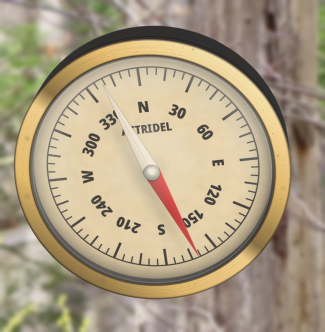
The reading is 160°
